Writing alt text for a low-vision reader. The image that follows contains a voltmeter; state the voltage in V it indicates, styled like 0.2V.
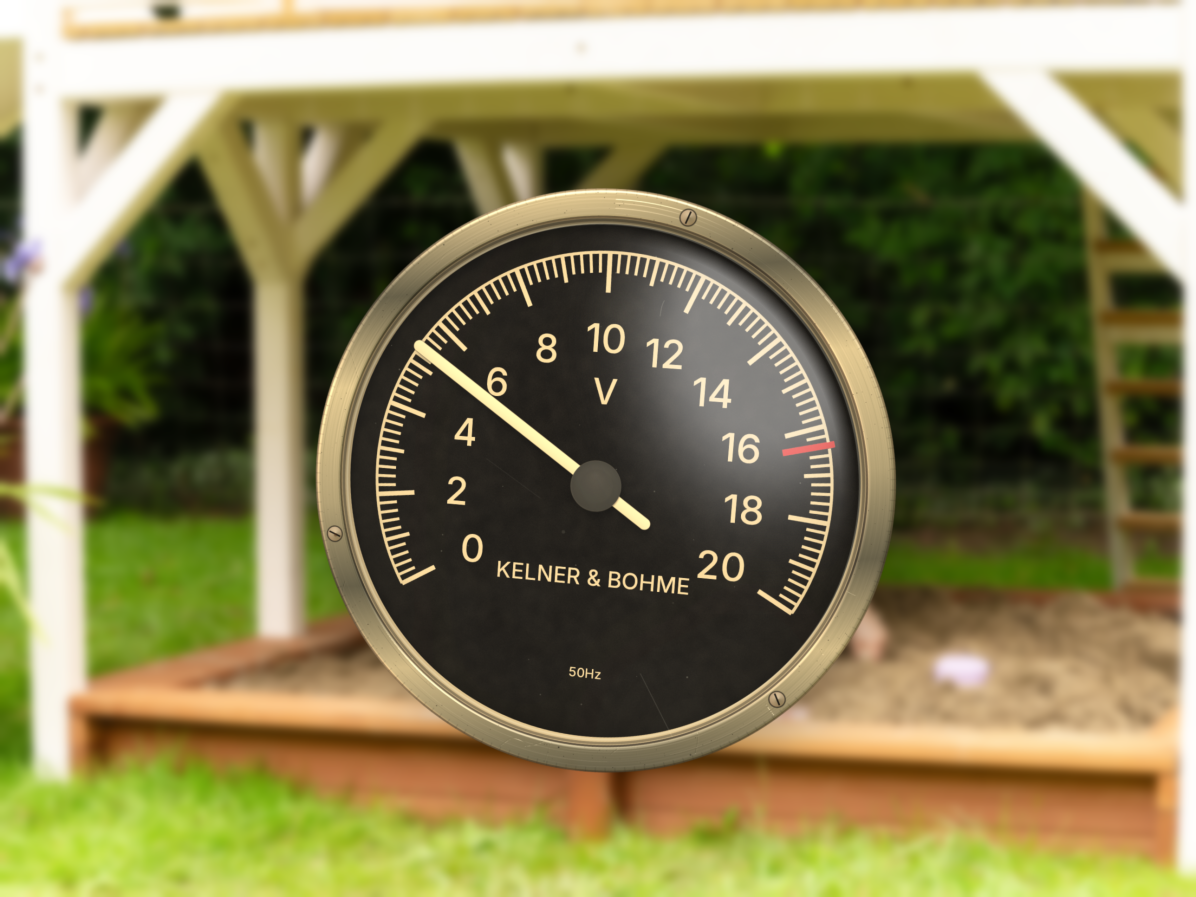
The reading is 5.4V
